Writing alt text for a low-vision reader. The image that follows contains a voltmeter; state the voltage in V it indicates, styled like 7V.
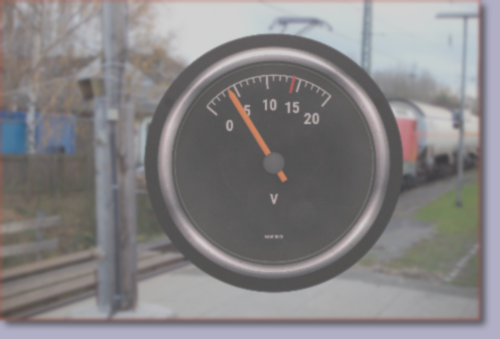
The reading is 4V
